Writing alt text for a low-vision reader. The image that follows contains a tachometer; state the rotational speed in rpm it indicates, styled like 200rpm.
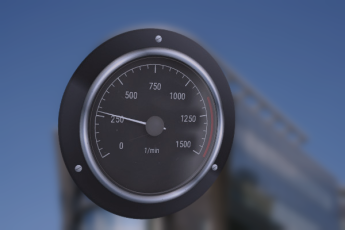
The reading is 275rpm
